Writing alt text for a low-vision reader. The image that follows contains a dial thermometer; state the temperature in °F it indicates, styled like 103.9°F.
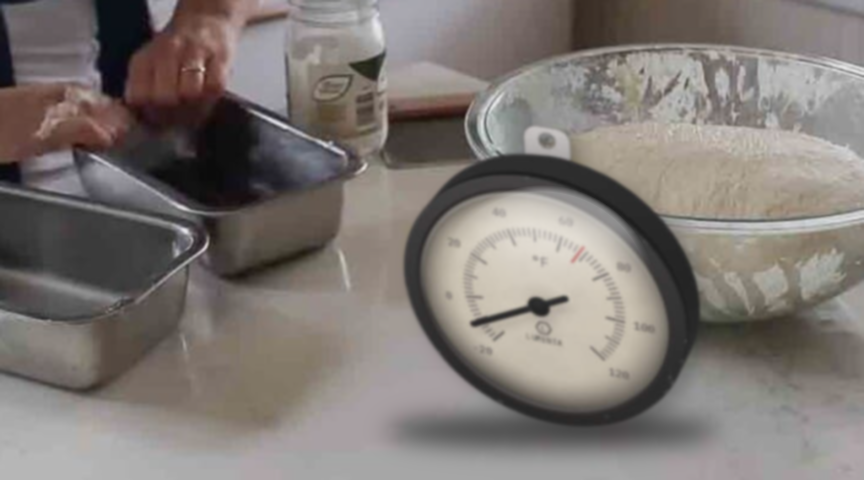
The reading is -10°F
